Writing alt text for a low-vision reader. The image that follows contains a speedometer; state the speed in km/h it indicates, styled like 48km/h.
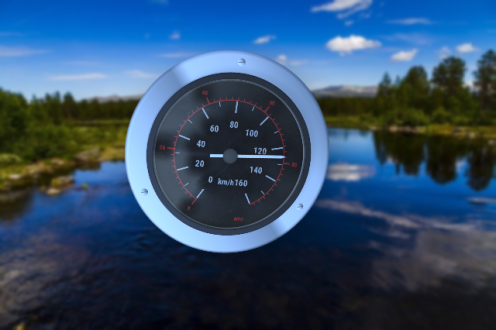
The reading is 125km/h
